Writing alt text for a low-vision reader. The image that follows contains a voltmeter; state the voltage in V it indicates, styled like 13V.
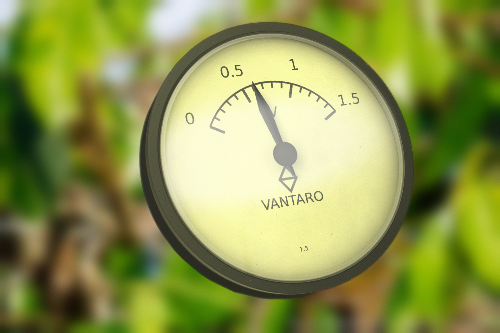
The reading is 0.6V
